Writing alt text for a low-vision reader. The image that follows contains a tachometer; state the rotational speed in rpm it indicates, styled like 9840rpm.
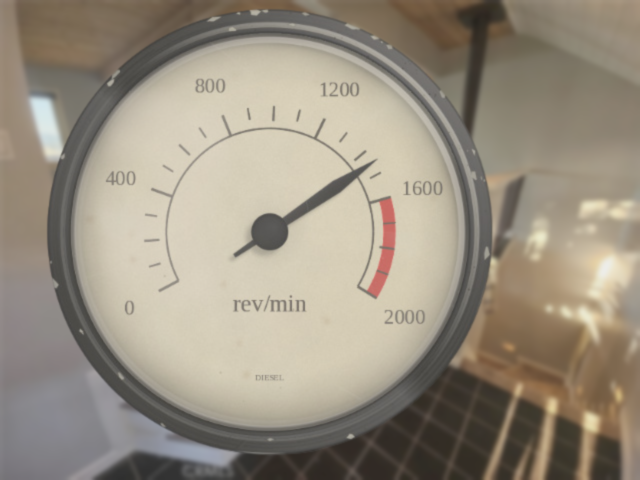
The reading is 1450rpm
